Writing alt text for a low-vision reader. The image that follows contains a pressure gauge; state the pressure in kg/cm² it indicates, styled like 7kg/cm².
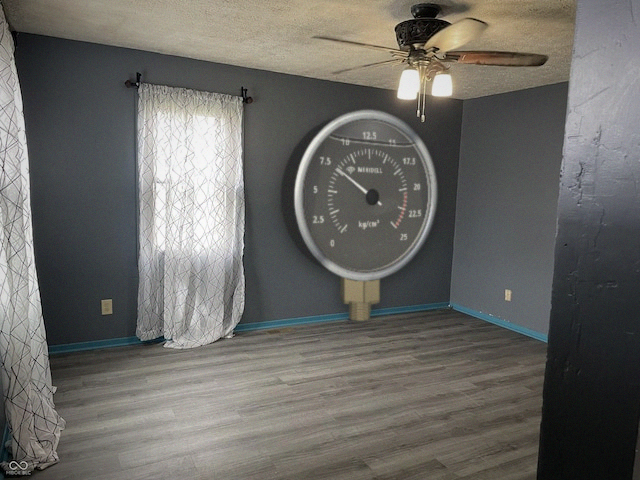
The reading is 7.5kg/cm²
